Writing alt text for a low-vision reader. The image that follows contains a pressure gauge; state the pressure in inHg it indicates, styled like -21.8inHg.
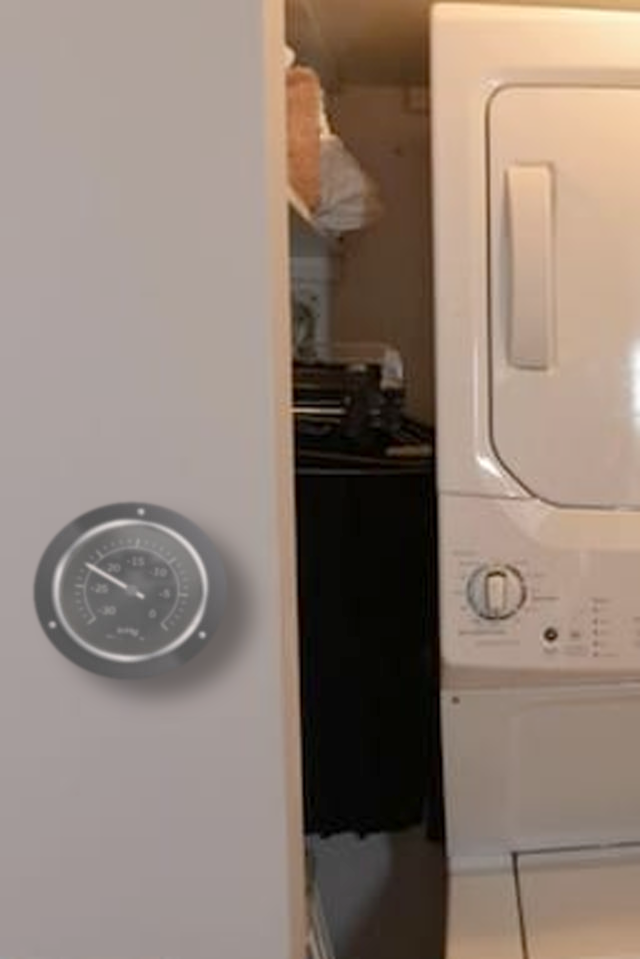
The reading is -22inHg
